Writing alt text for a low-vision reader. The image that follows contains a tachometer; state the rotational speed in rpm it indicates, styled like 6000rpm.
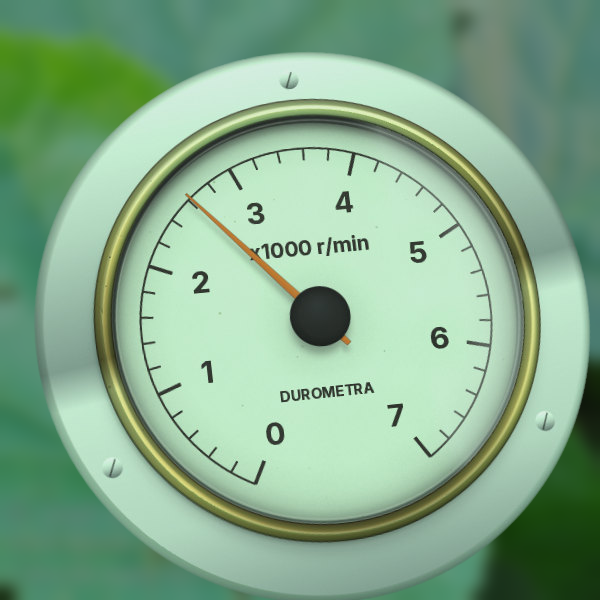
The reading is 2600rpm
